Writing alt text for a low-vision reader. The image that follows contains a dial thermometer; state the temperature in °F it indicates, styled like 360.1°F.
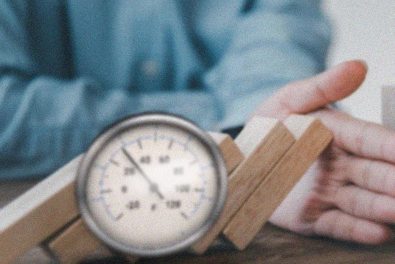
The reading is 30°F
